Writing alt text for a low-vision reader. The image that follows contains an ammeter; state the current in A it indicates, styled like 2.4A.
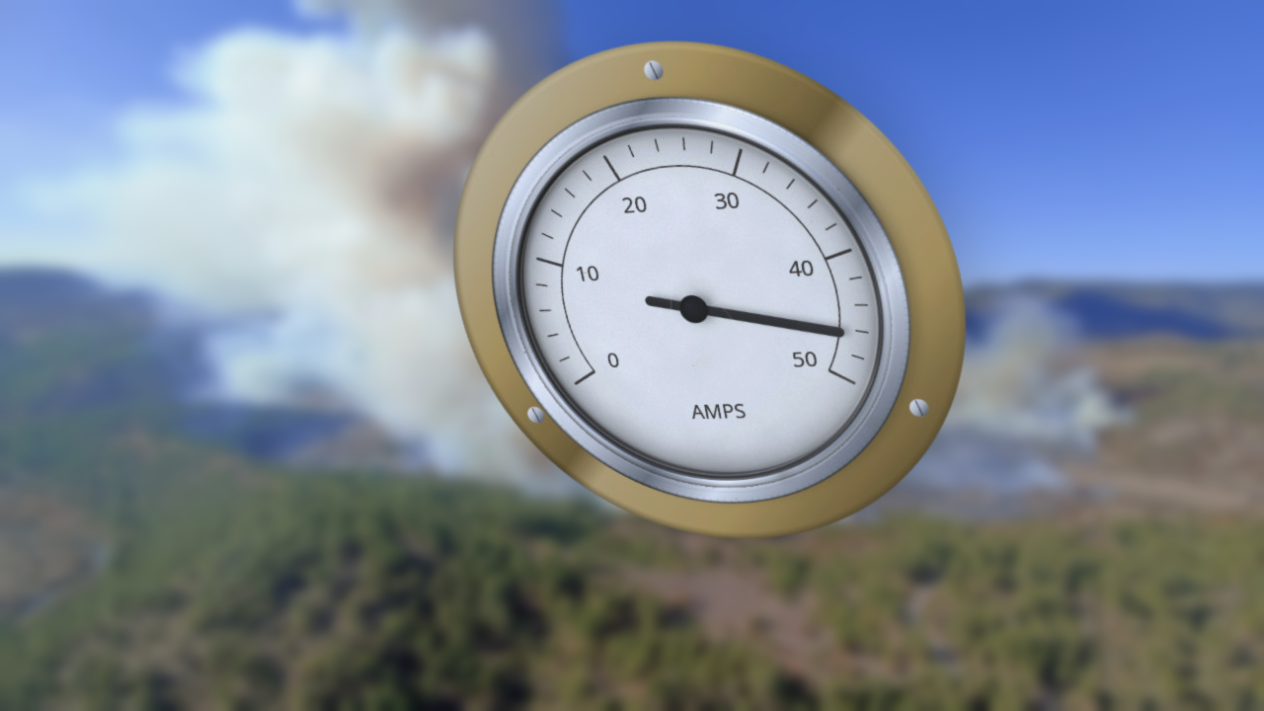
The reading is 46A
